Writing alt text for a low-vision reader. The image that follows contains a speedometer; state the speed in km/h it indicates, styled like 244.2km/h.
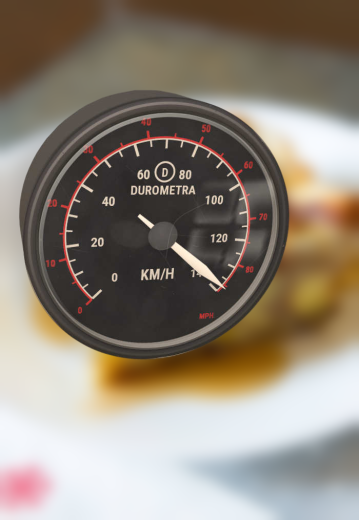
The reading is 137.5km/h
